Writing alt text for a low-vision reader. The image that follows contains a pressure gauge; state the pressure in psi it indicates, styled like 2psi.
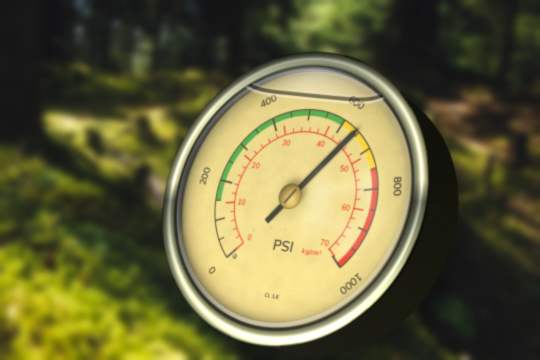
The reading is 650psi
